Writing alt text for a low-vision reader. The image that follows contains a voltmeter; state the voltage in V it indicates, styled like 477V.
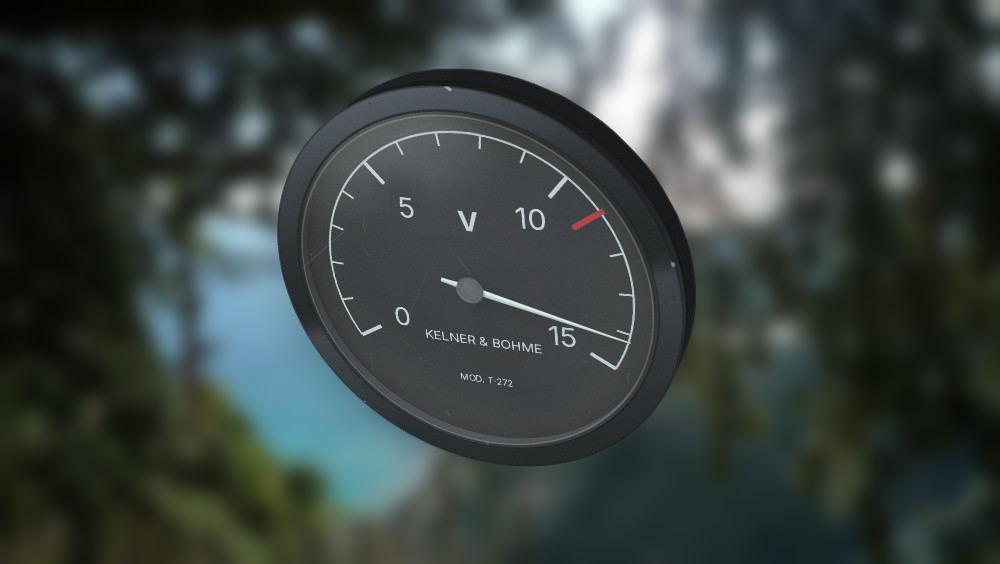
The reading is 14V
